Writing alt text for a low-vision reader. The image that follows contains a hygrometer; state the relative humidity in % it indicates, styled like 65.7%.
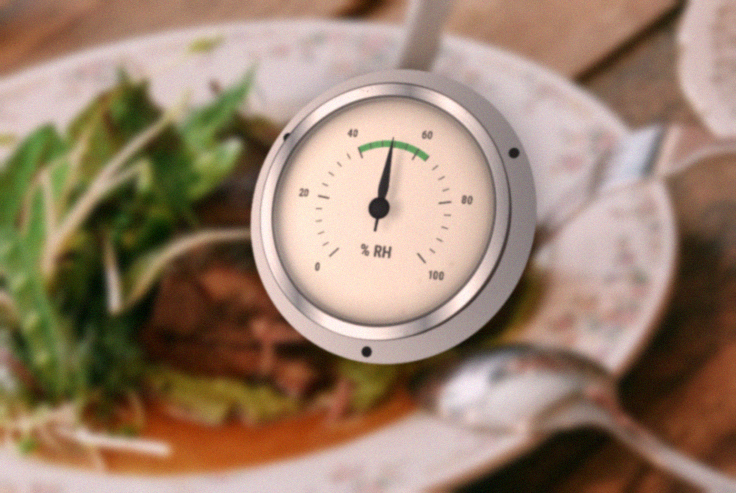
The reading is 52%
